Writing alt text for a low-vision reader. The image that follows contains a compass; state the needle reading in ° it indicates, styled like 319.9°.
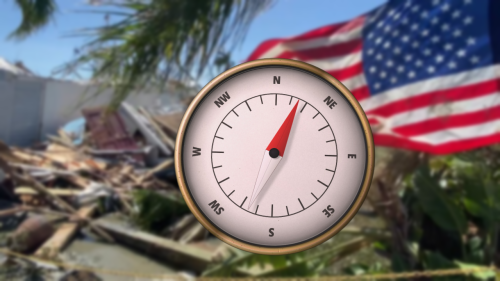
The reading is 22.5°
